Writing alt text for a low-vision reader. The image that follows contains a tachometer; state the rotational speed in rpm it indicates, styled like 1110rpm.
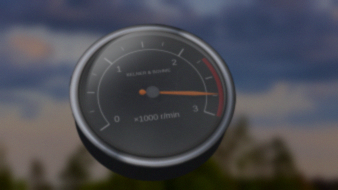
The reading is 2750rpm
